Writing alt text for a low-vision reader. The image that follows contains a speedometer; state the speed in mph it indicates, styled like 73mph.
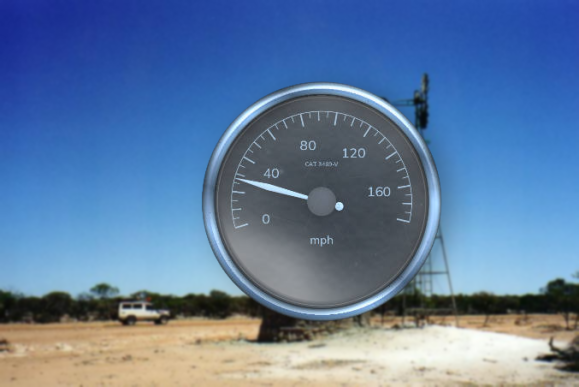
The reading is 27.5mph
